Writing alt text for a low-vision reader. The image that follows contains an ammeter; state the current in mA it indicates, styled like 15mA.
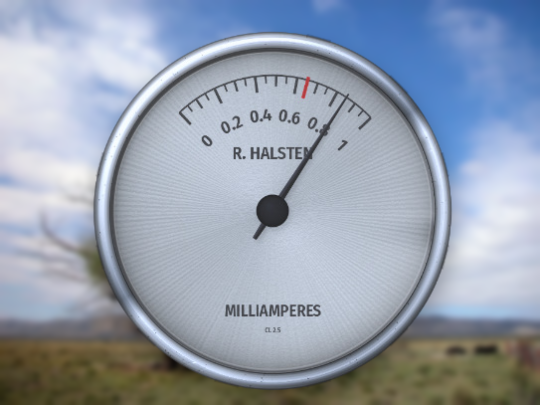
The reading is 0.85mA
